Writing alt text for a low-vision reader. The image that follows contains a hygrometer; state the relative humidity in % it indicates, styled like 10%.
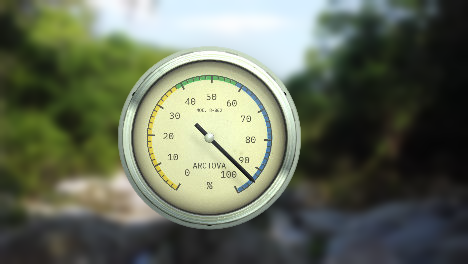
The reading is 94%
